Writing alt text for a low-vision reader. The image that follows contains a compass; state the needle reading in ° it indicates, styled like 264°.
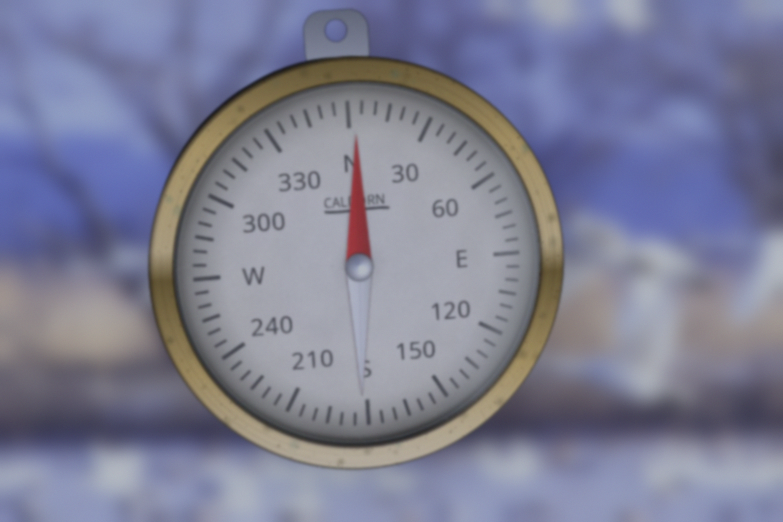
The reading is 2.5°
